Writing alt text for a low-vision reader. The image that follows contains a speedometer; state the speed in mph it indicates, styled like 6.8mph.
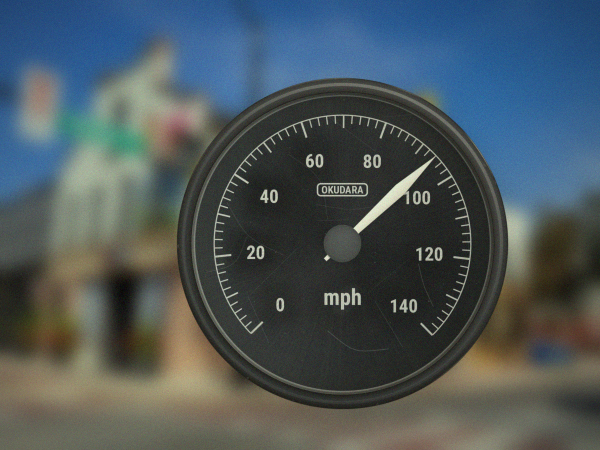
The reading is 94mph
